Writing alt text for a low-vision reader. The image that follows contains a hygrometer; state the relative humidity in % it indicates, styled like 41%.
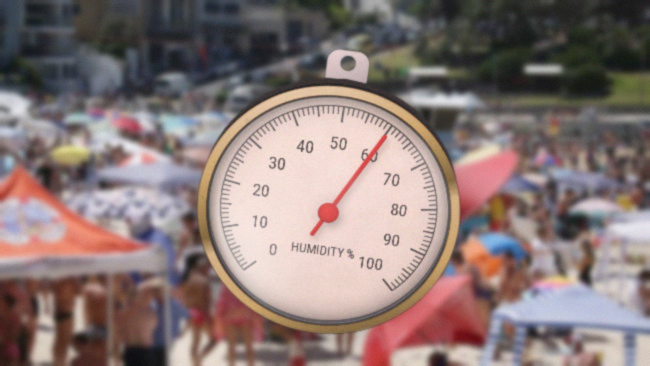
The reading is 60%
